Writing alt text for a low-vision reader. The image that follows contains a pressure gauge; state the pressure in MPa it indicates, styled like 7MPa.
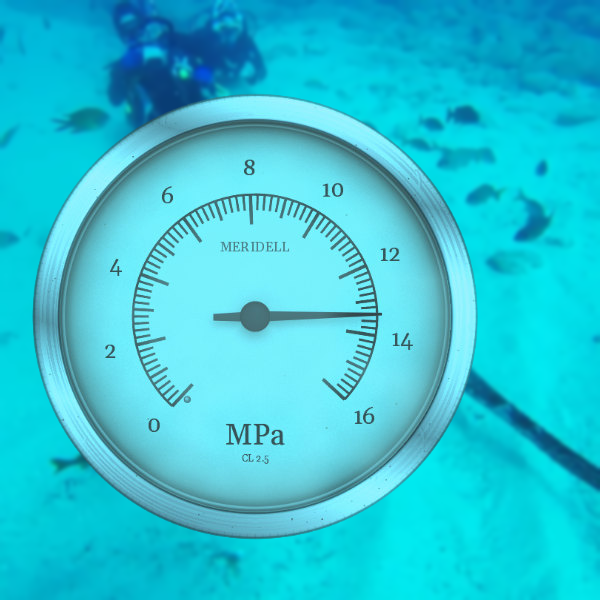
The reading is 13.4MPa
